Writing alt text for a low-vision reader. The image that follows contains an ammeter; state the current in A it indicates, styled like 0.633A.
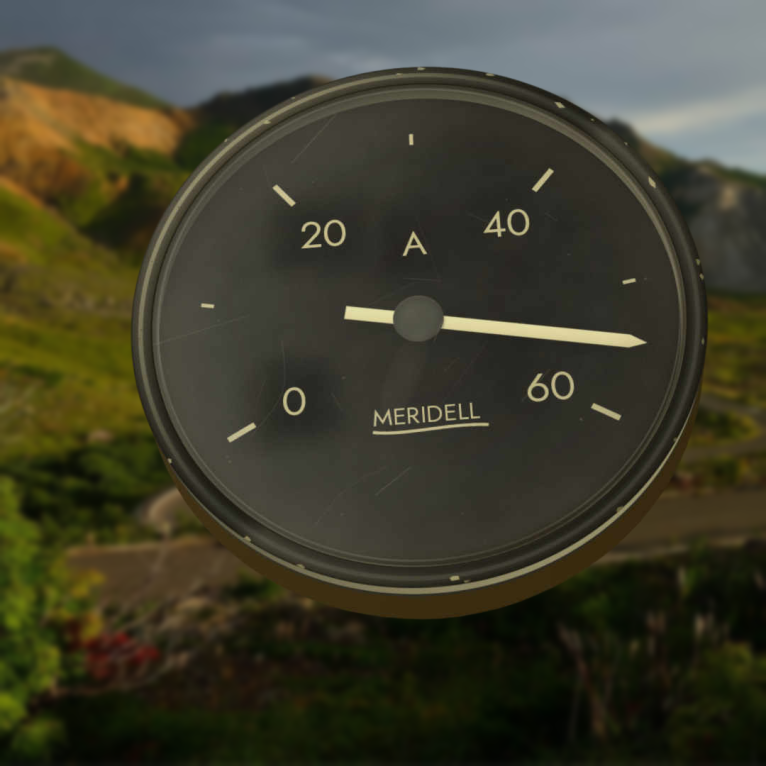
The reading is 55A
